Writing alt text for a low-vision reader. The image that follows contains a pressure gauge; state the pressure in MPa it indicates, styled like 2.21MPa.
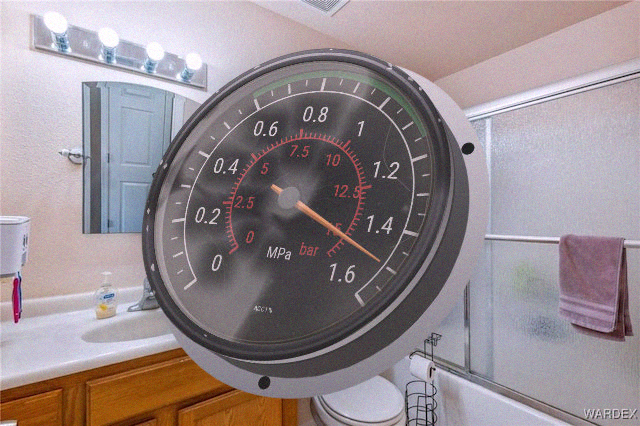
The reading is 1.5MPa
